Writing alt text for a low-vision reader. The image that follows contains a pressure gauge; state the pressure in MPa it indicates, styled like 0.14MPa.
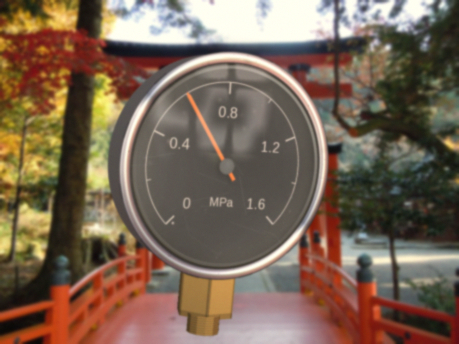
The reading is 0.6MPa
